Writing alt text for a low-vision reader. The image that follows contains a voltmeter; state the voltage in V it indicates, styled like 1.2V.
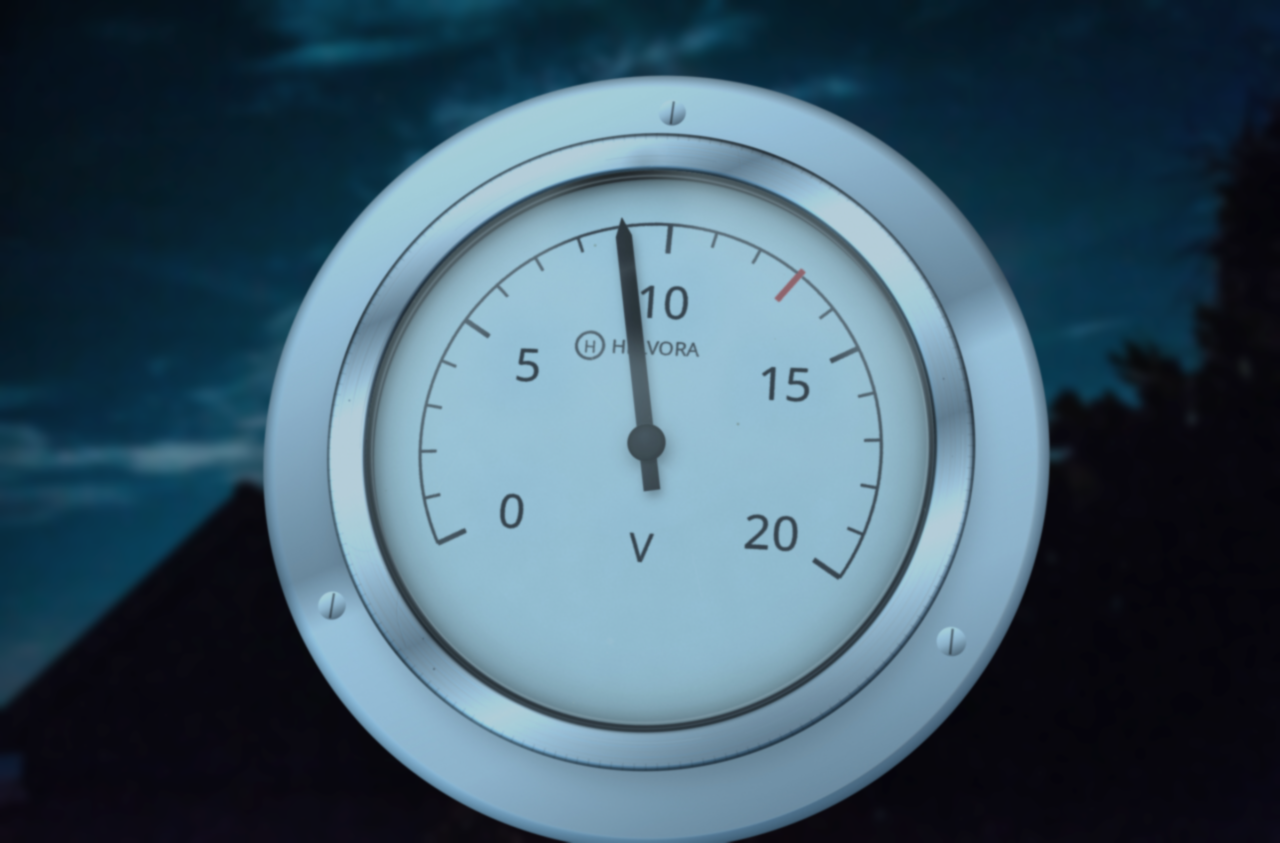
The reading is 9V
